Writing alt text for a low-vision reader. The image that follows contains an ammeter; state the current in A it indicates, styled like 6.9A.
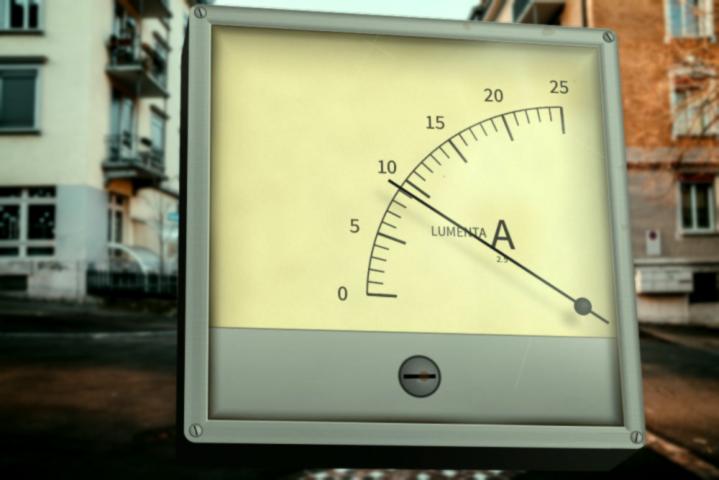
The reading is 9A
